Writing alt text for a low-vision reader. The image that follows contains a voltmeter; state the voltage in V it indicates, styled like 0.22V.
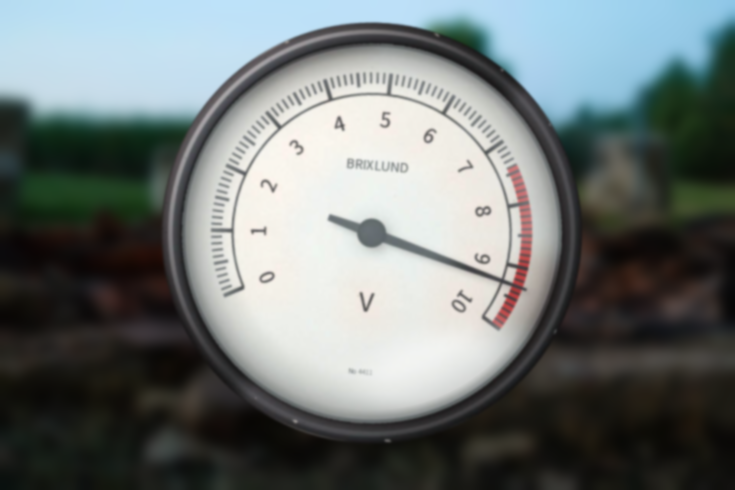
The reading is 9.3V
